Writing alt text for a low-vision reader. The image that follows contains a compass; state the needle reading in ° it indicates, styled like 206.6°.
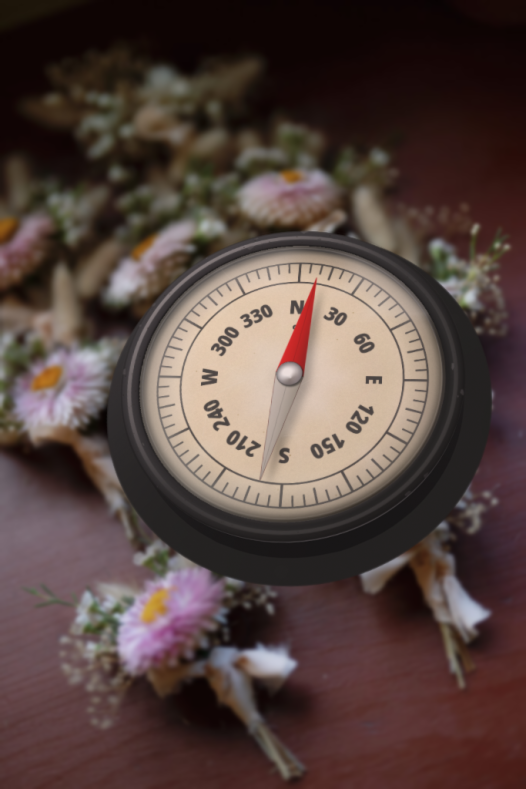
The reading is 10°
